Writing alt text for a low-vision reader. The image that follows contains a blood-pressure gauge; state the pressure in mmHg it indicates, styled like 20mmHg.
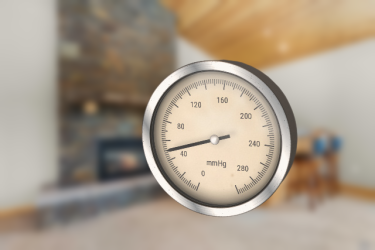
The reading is 50mmHg
